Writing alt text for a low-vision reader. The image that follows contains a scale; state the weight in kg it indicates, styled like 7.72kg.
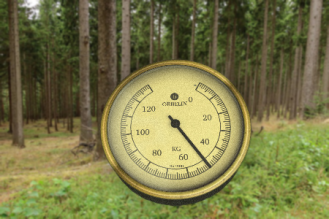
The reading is 50kg
